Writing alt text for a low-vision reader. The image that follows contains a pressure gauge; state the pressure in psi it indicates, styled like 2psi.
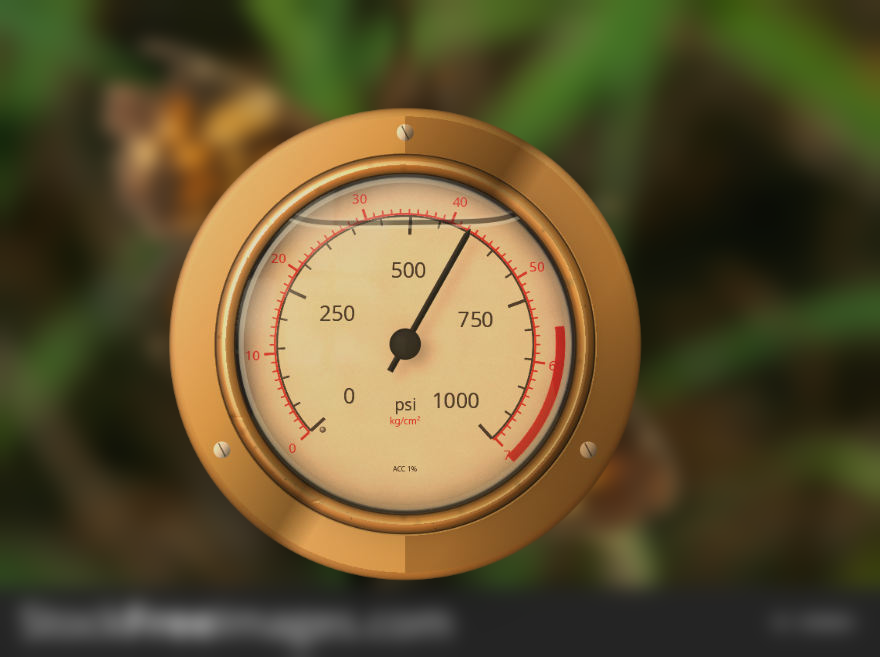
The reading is 600psi
